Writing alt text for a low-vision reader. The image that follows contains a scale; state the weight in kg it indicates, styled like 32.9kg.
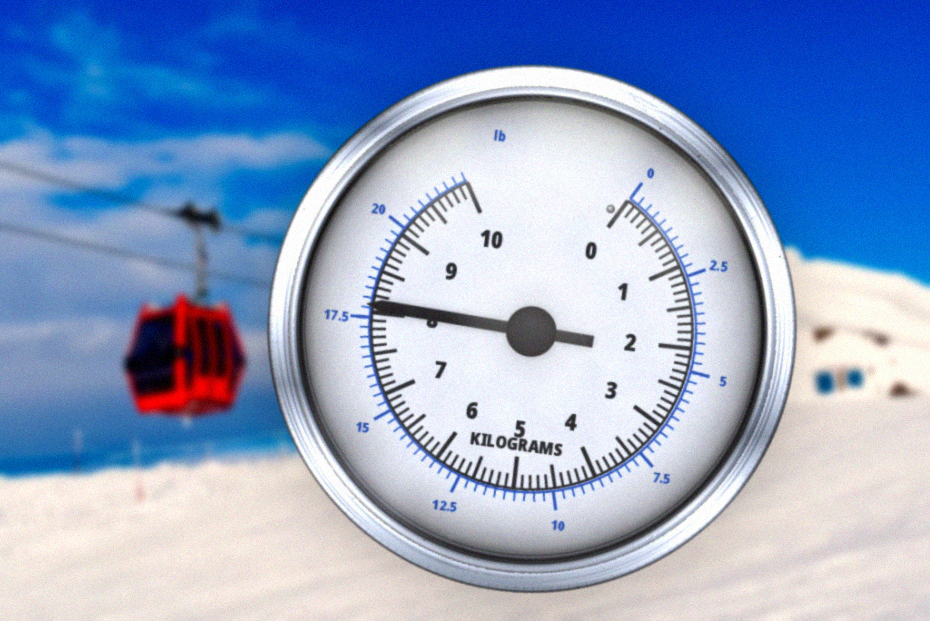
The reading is 8.1kg
